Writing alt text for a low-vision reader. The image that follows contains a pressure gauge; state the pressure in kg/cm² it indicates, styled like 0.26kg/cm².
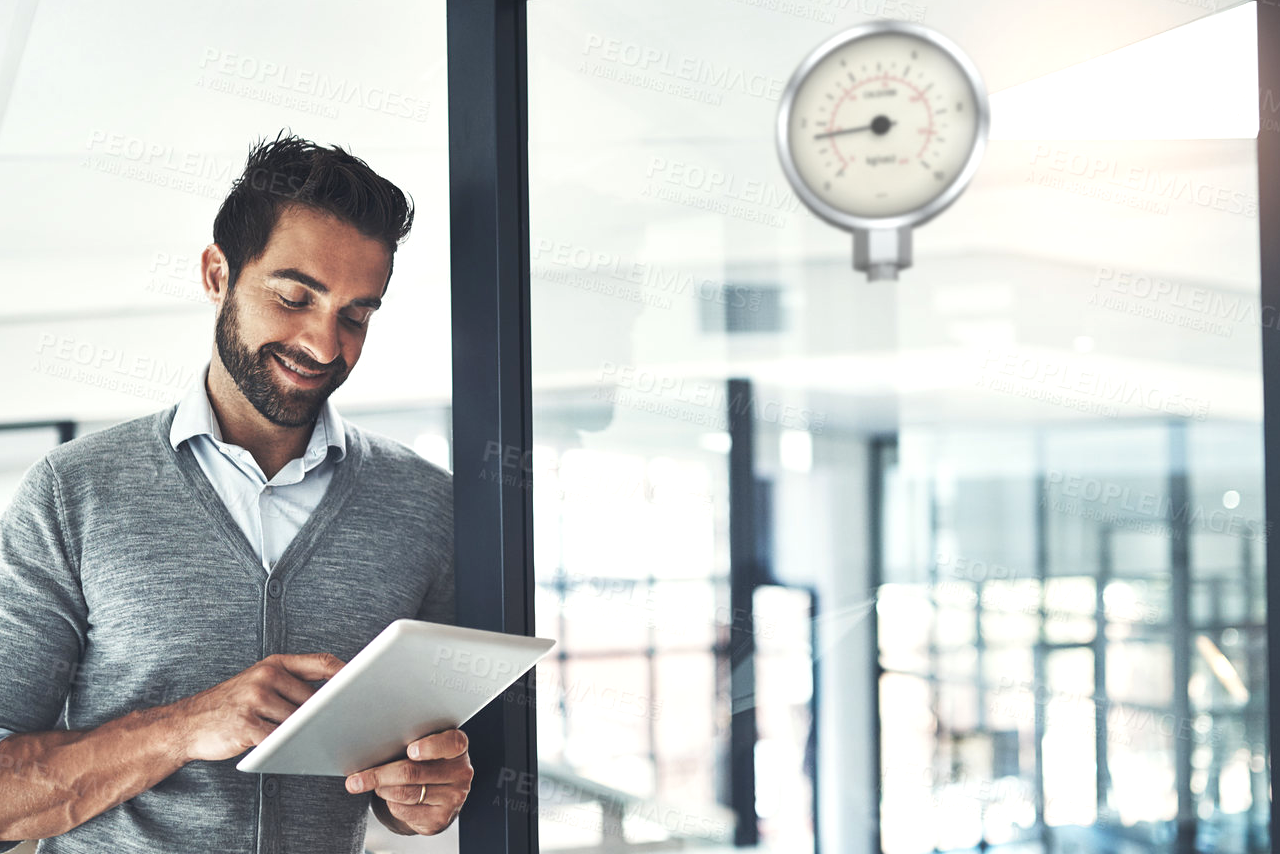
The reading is 1.5kg/cm²
